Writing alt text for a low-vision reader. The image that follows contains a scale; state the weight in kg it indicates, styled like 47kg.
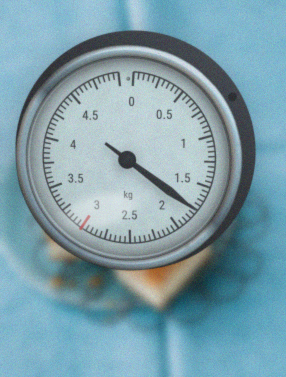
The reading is 1.75kg
